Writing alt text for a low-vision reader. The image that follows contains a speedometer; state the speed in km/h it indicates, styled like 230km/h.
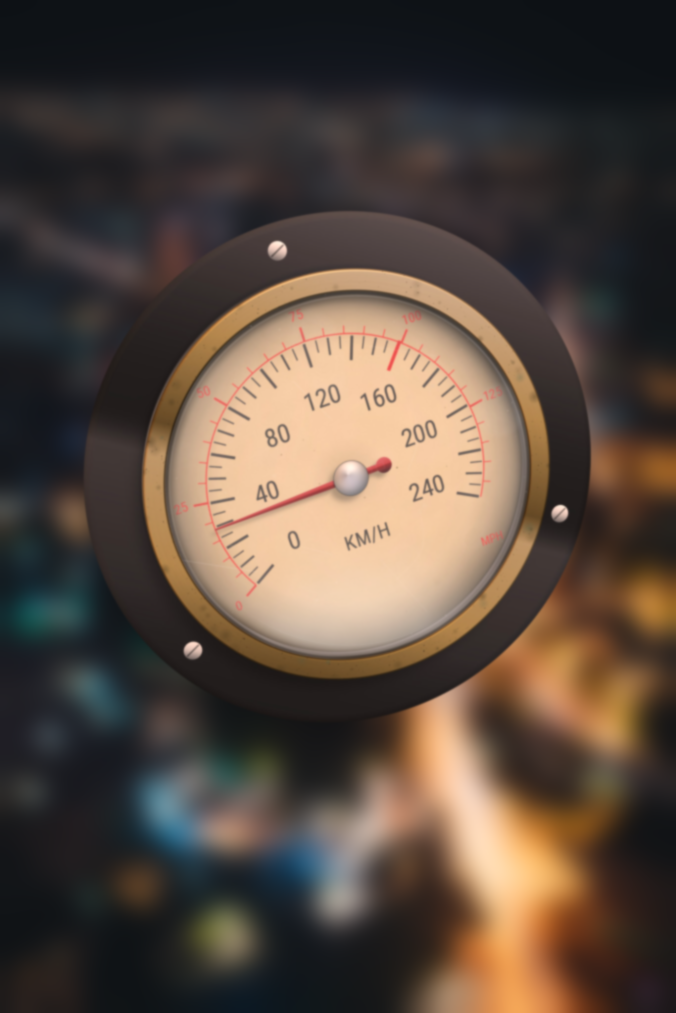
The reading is 30km/h
